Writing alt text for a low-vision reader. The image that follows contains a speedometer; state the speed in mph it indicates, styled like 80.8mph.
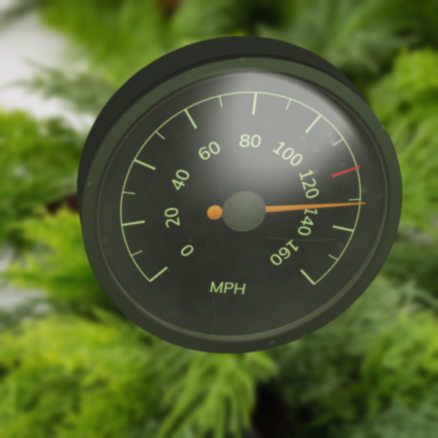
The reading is 130mph
